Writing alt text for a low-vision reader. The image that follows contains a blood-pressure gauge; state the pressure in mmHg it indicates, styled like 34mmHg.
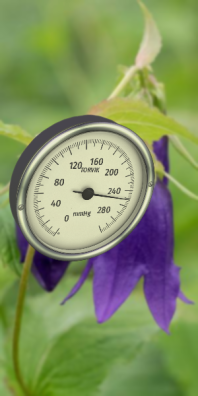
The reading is 250mmHg
